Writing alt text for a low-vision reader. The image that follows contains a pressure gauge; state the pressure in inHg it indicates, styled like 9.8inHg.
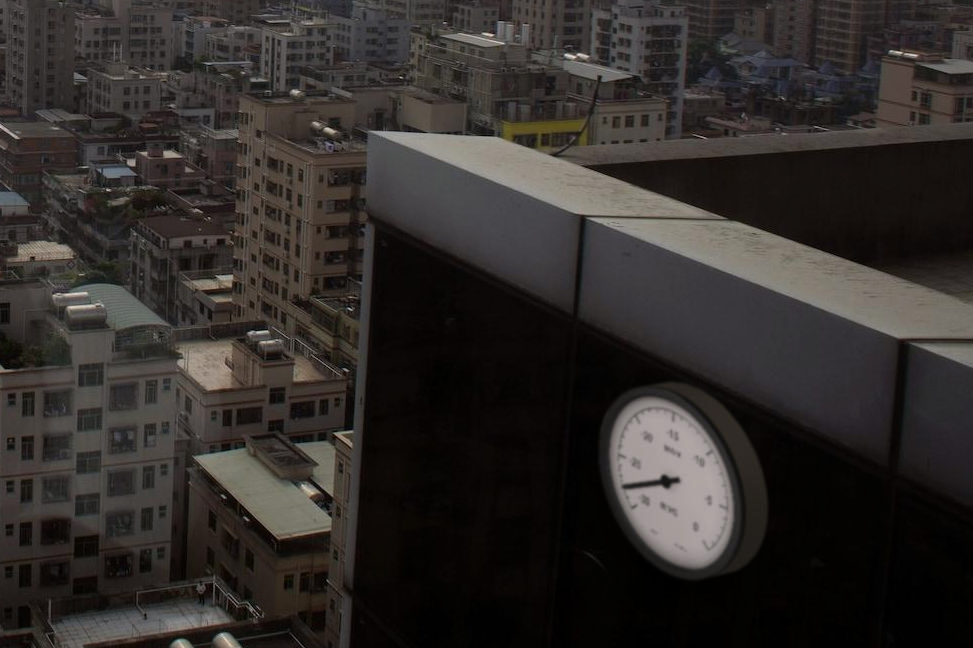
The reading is -28inHg
